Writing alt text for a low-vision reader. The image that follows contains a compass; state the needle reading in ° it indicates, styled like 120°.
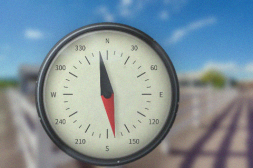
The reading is 170°
